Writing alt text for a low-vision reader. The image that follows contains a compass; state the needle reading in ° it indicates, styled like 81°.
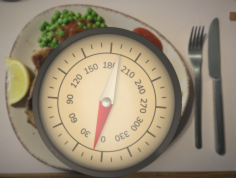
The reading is 10°
